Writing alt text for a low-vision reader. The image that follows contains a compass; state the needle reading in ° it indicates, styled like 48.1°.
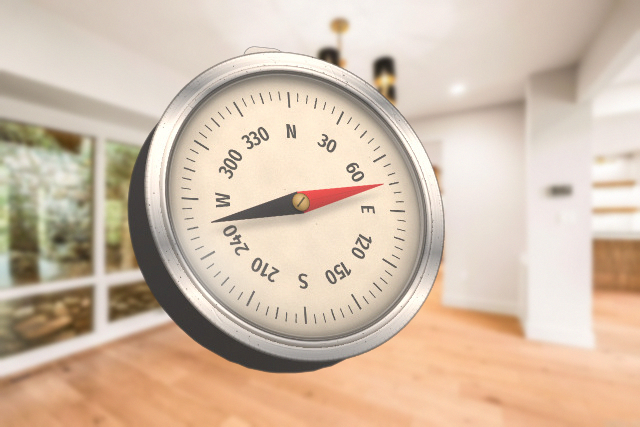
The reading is 75°
